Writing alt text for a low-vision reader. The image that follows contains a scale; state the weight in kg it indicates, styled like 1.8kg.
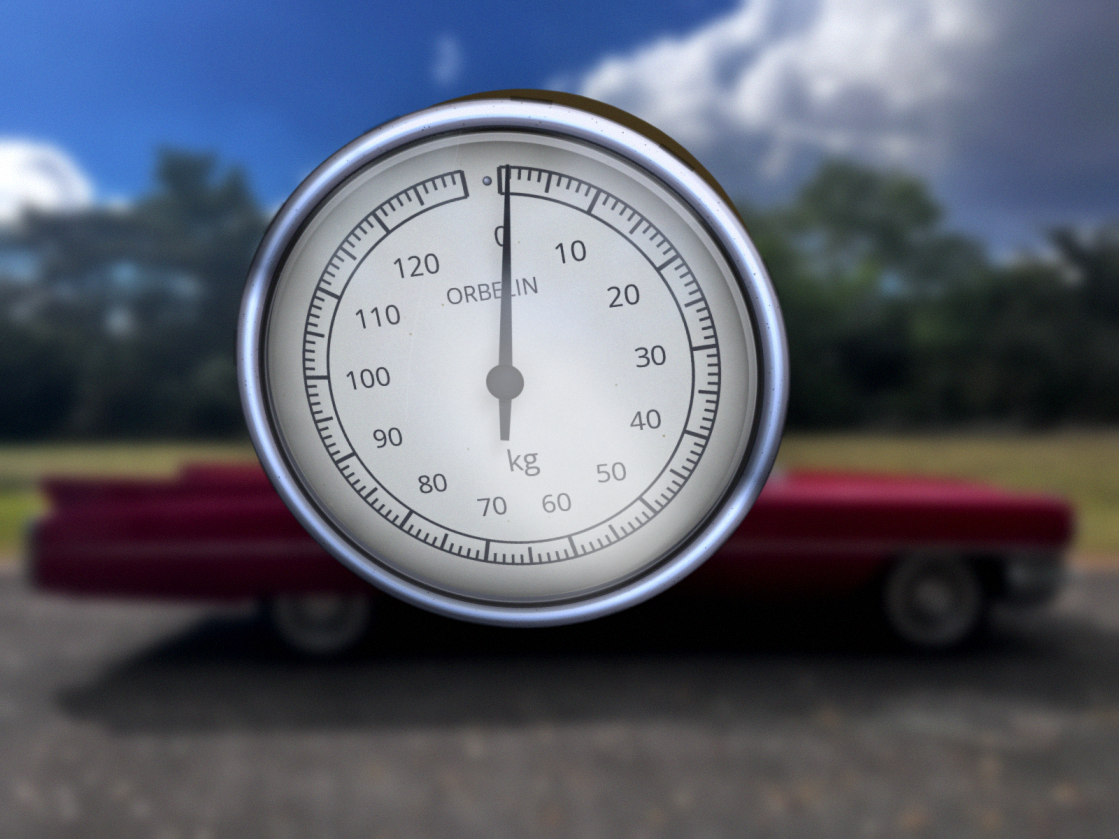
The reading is 1kg
